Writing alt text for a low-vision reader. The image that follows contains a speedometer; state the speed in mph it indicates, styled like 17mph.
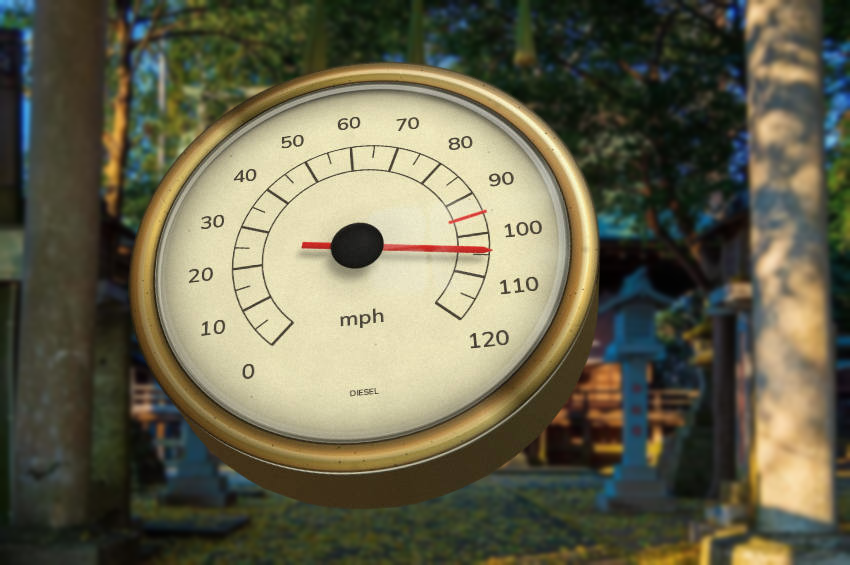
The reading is 105mph
